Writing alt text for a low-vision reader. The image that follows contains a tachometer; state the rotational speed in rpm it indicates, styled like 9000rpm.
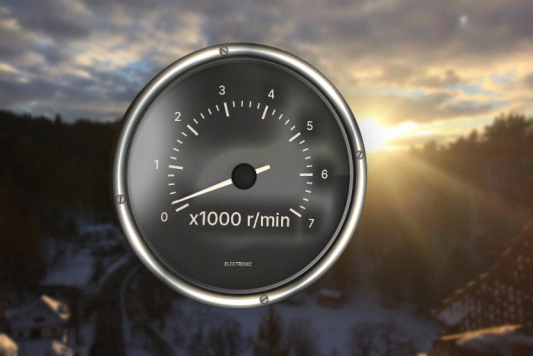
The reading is 200rpm
